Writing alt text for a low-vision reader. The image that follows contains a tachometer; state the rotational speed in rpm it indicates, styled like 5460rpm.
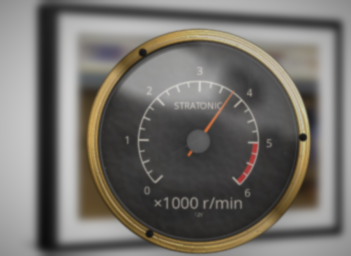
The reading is 3750rpm
